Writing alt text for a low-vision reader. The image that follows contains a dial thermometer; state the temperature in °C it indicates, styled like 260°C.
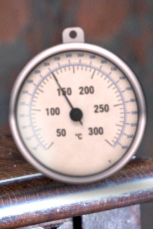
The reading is 150°C
